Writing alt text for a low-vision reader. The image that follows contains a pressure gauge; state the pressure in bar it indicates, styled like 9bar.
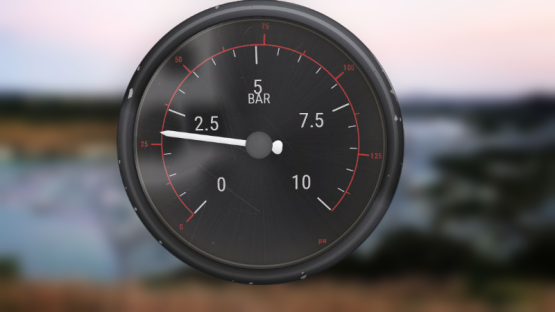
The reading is 2bar
